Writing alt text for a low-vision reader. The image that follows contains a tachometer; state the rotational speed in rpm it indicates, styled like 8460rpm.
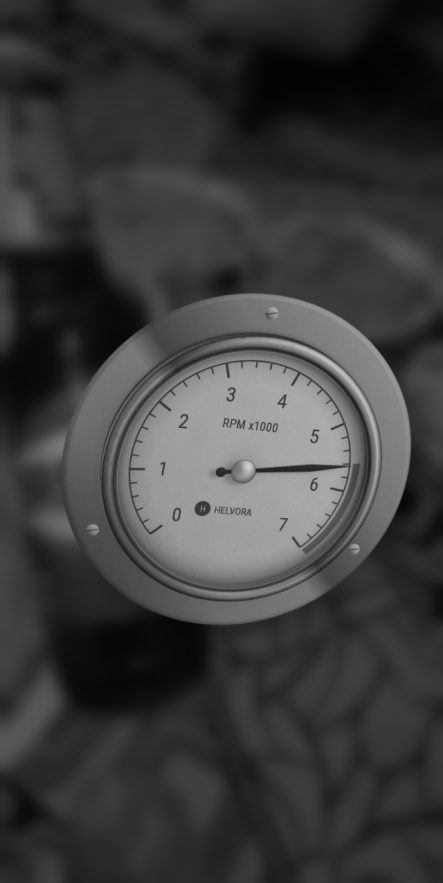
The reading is 5600rpm
